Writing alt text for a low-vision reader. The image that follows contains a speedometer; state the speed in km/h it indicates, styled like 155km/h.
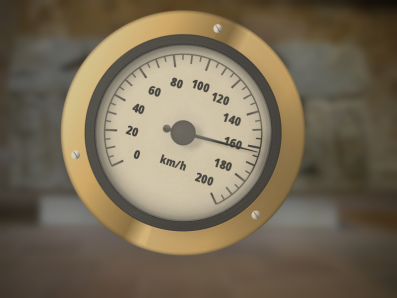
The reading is 162.5km/h
